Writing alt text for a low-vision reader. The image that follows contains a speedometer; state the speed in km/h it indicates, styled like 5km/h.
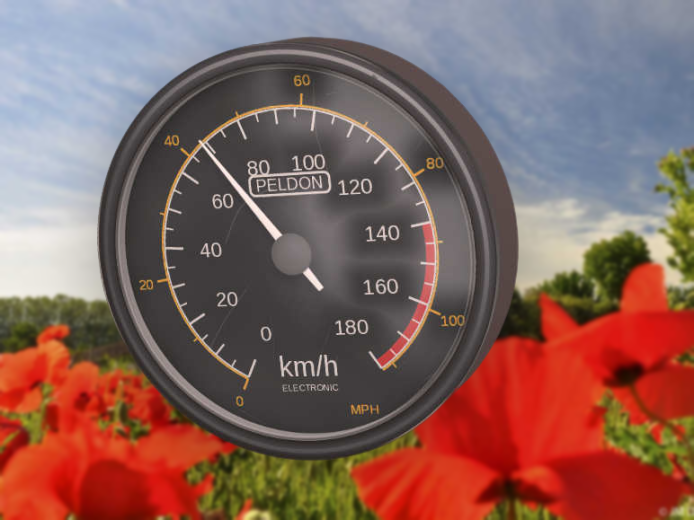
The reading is 70km/h
